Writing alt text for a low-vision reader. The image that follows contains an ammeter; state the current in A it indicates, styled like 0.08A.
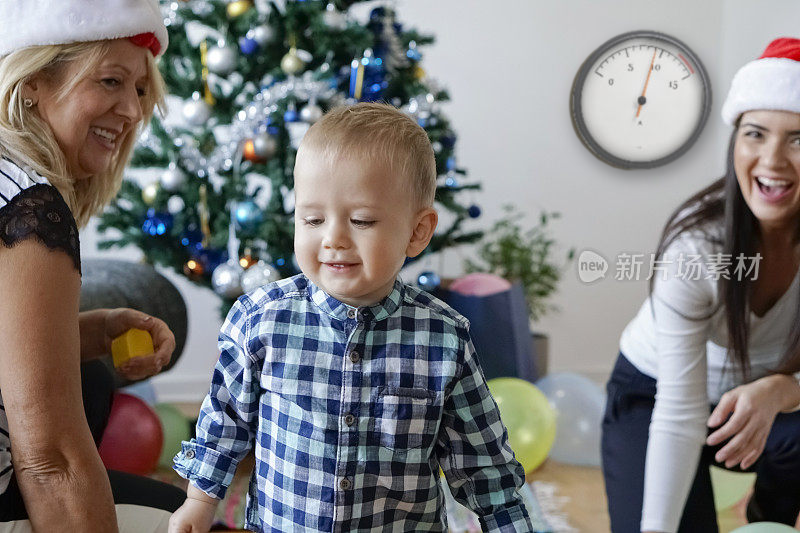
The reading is 9A
